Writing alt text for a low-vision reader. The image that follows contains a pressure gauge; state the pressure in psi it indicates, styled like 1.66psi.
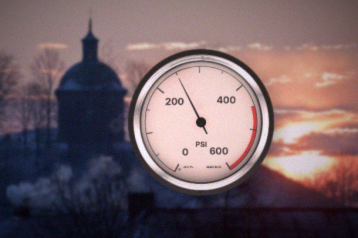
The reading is 250psi
